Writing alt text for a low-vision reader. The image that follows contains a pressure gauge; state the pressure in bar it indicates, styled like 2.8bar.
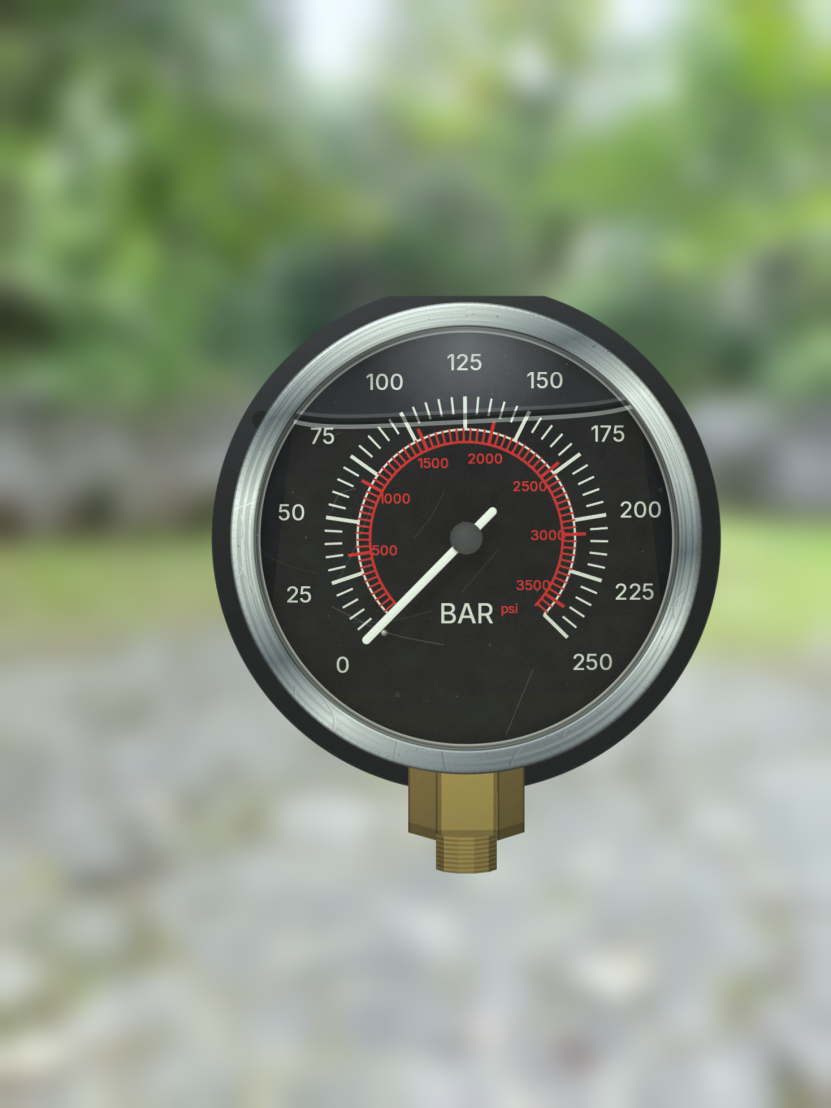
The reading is 0bar
